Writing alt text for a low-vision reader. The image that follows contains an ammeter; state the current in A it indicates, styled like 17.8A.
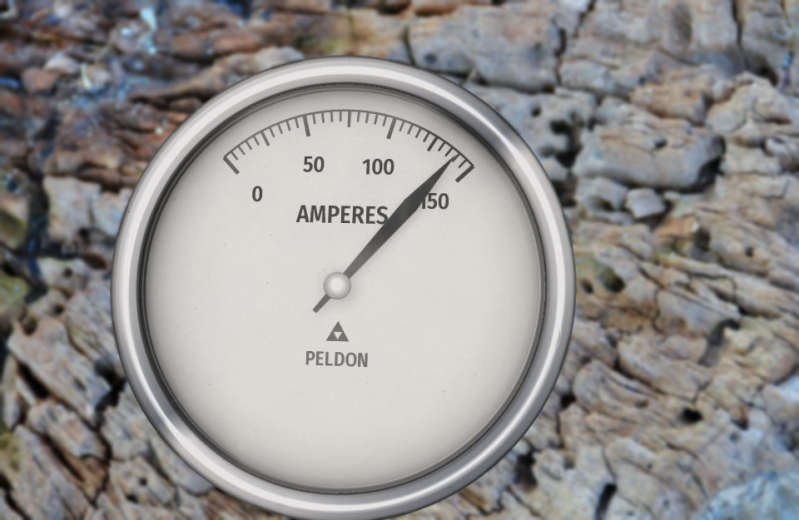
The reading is 140A
